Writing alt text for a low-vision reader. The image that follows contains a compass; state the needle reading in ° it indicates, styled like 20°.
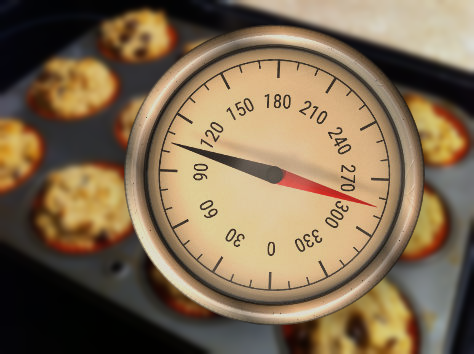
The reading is 285°
